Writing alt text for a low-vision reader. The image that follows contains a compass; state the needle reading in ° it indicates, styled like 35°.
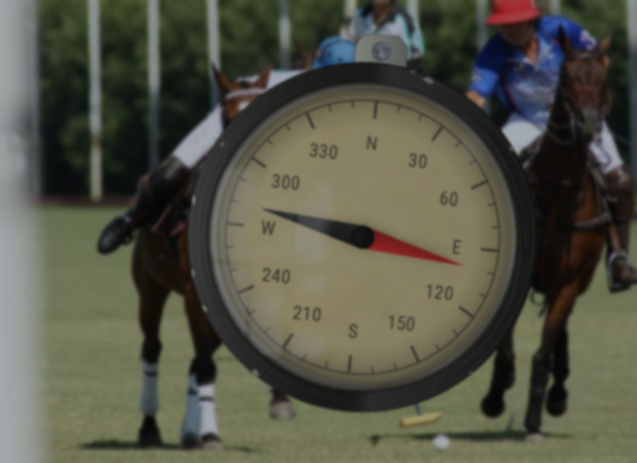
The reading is 100°
